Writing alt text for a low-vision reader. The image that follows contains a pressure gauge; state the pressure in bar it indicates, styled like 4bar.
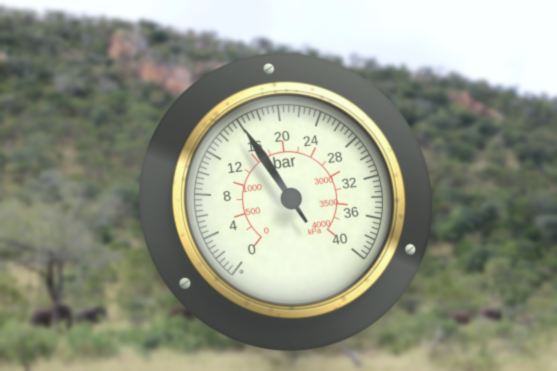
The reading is 16bar
